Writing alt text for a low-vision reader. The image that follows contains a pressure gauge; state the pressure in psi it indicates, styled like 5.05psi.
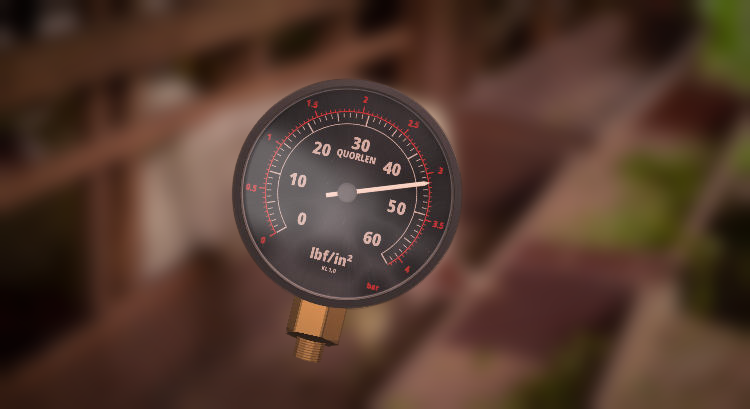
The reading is 45psi
